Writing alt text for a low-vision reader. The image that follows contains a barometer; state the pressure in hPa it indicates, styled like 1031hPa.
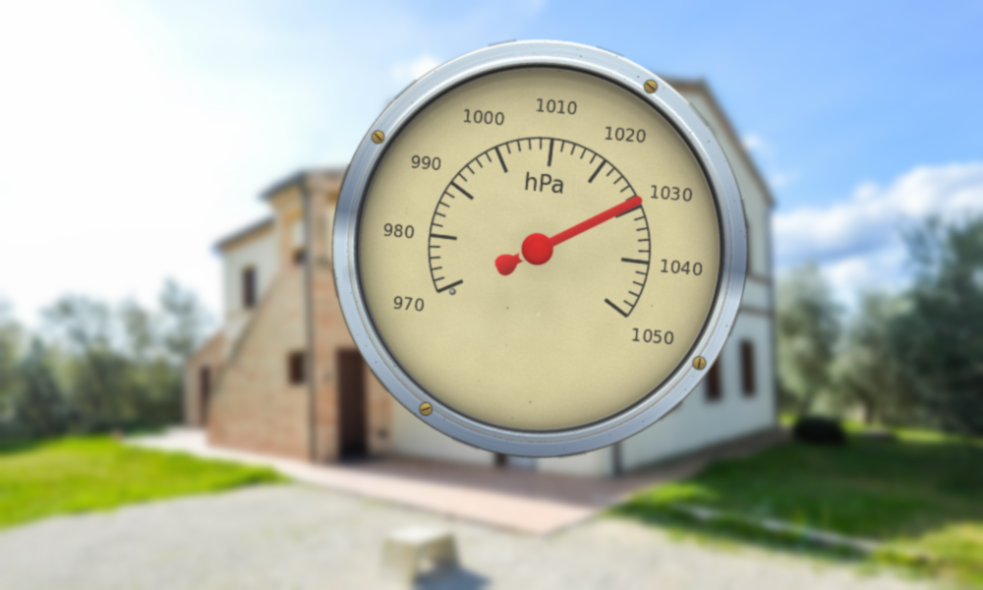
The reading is 1029hPa
